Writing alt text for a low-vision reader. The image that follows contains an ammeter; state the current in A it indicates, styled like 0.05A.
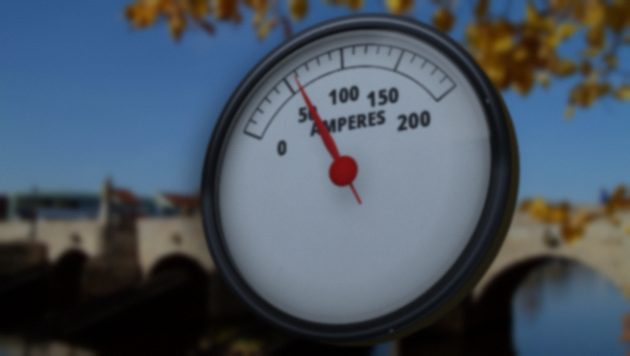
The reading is 60A
